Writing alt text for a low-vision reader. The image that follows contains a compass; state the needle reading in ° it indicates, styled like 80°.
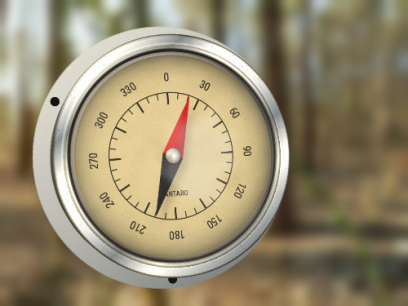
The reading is 20°
